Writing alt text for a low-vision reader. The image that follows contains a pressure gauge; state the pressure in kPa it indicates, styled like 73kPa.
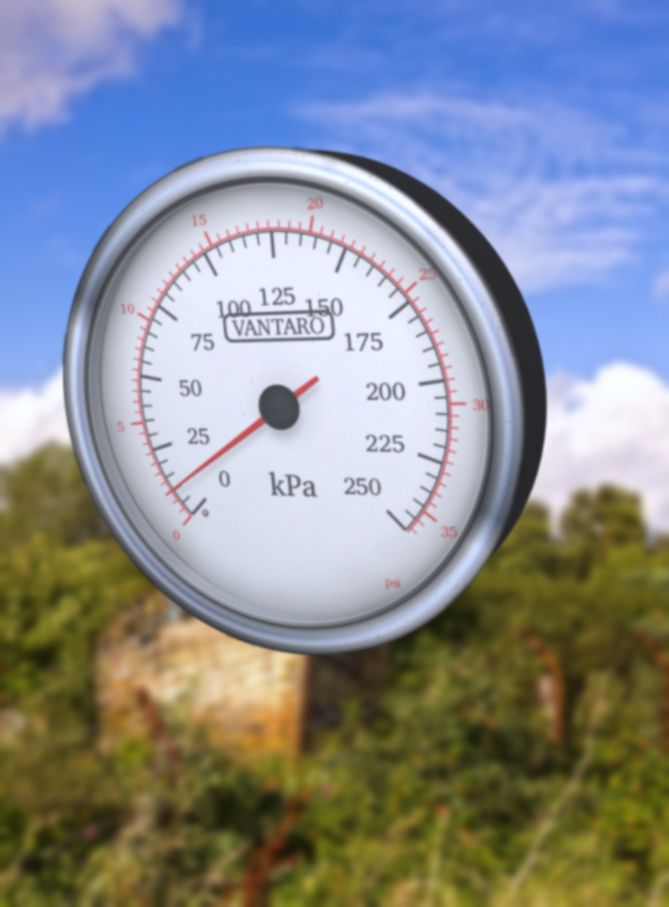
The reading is 10kPa
